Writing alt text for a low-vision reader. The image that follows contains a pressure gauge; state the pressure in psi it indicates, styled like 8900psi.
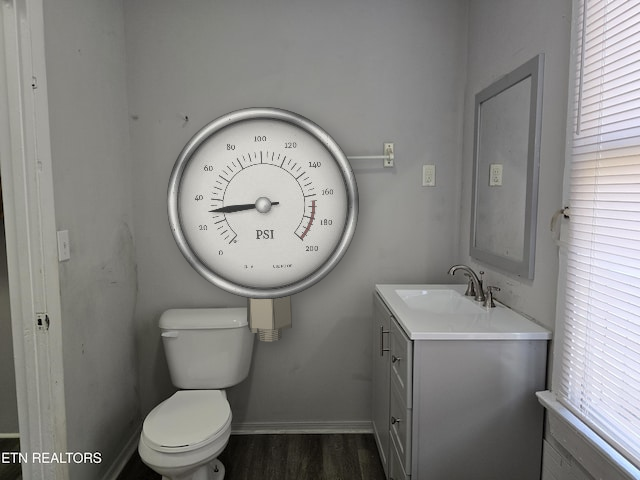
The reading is 30psi
